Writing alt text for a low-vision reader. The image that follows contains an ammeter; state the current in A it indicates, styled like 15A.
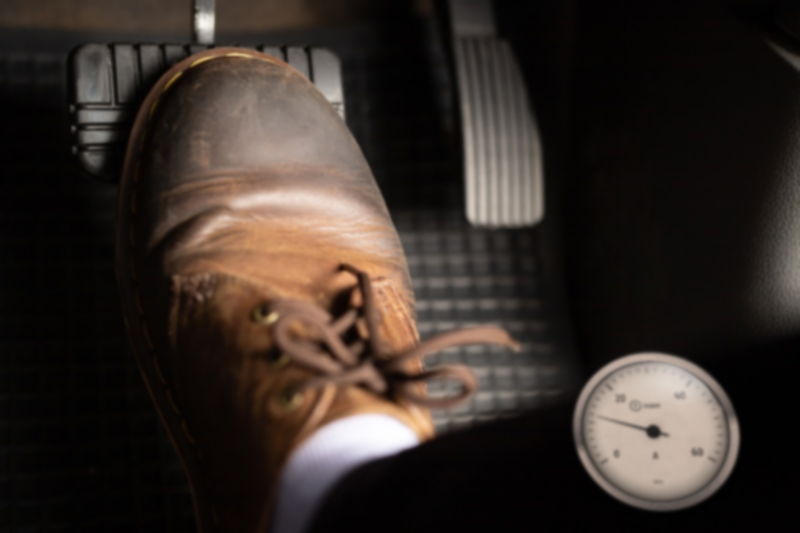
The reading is 12A
